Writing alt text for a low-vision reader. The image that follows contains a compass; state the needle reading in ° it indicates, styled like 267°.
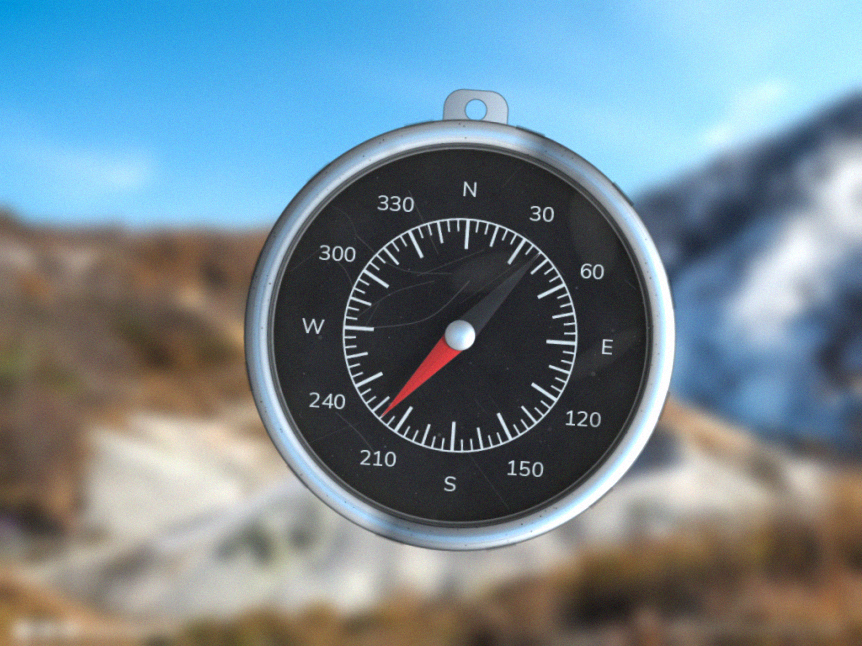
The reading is 220°
